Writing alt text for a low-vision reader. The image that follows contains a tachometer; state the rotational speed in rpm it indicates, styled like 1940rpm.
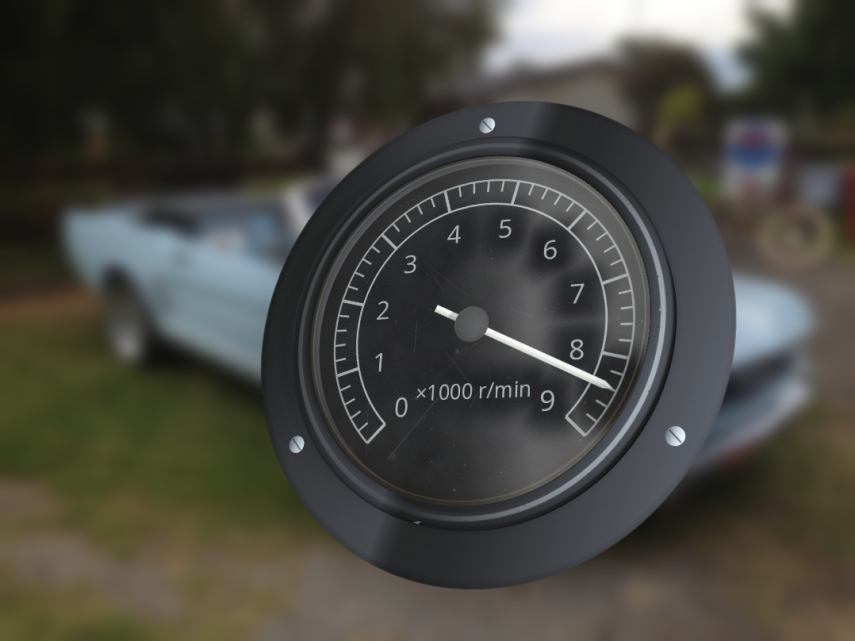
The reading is 8400rpm
